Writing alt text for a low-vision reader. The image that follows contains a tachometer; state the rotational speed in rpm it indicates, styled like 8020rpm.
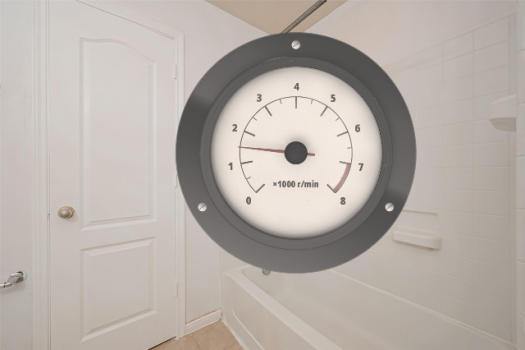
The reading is 1500rpm
